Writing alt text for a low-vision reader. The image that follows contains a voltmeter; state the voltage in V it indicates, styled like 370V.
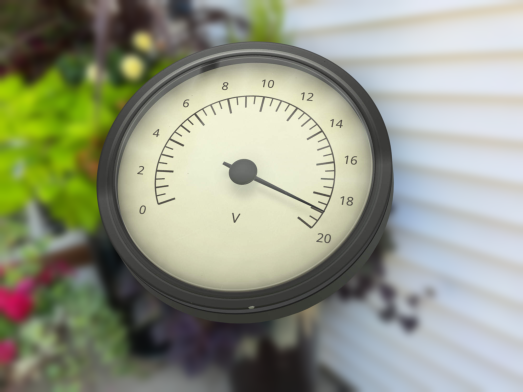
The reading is 19V
